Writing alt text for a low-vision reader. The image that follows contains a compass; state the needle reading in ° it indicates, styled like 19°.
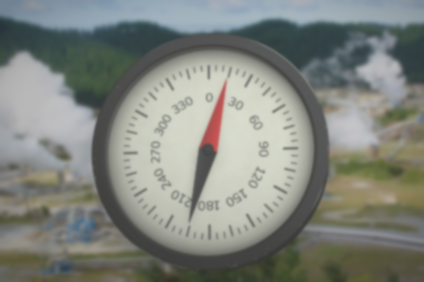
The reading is 15°
